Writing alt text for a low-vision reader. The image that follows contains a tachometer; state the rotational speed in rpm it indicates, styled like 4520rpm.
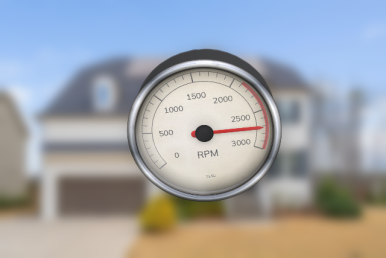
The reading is 2700rpm
